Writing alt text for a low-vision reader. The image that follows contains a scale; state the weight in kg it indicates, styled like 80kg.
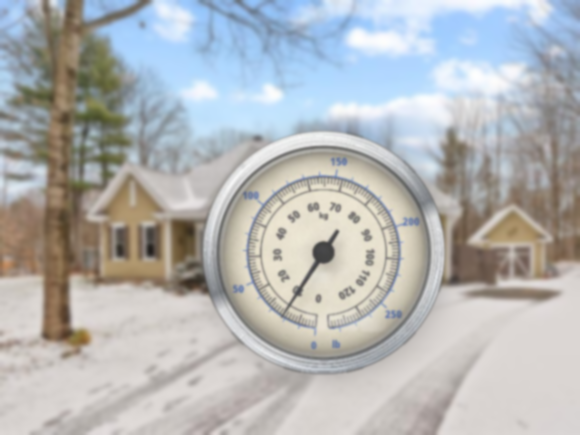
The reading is 10kg
